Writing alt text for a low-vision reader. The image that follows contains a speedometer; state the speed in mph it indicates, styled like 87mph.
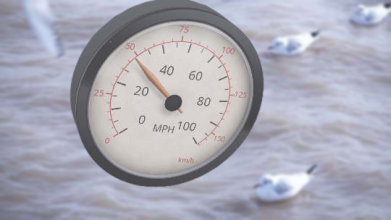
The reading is 30mph
